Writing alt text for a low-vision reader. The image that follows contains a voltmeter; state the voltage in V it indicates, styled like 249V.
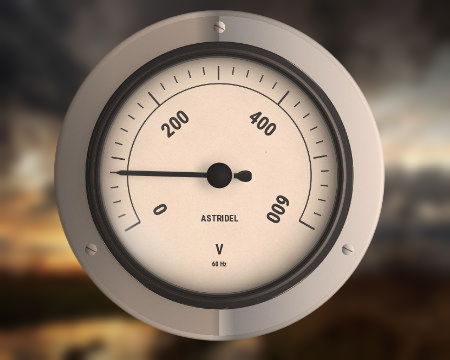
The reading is 80V
